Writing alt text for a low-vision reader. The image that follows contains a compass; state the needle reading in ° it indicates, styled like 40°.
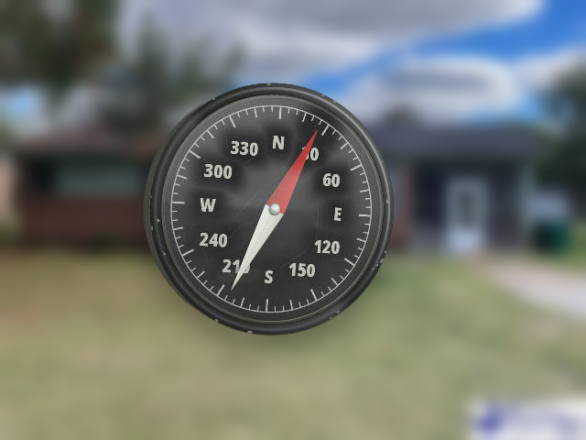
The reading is 25°
